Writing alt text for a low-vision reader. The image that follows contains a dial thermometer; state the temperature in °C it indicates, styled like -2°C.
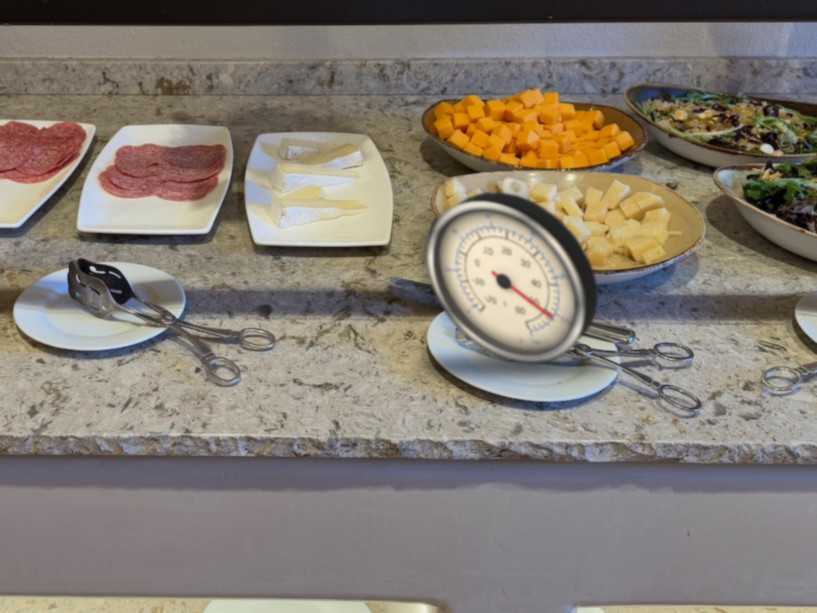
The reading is 50°C
